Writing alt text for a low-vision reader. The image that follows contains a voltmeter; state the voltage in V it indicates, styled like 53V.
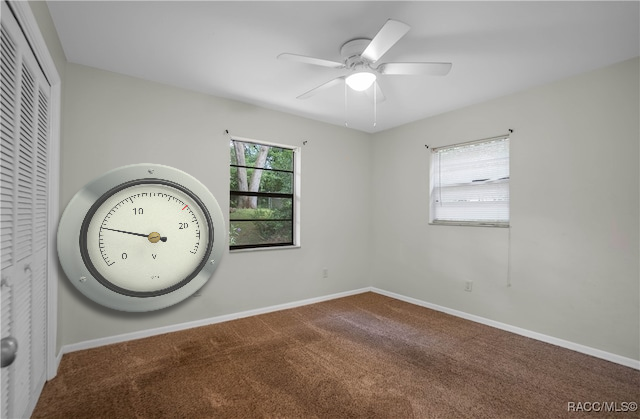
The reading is 5V
